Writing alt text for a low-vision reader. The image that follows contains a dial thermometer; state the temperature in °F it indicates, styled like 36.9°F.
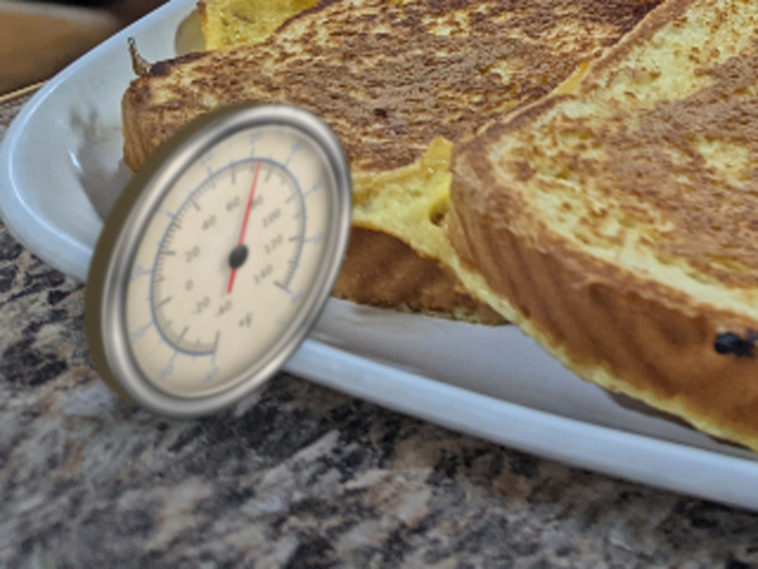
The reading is 70°F
